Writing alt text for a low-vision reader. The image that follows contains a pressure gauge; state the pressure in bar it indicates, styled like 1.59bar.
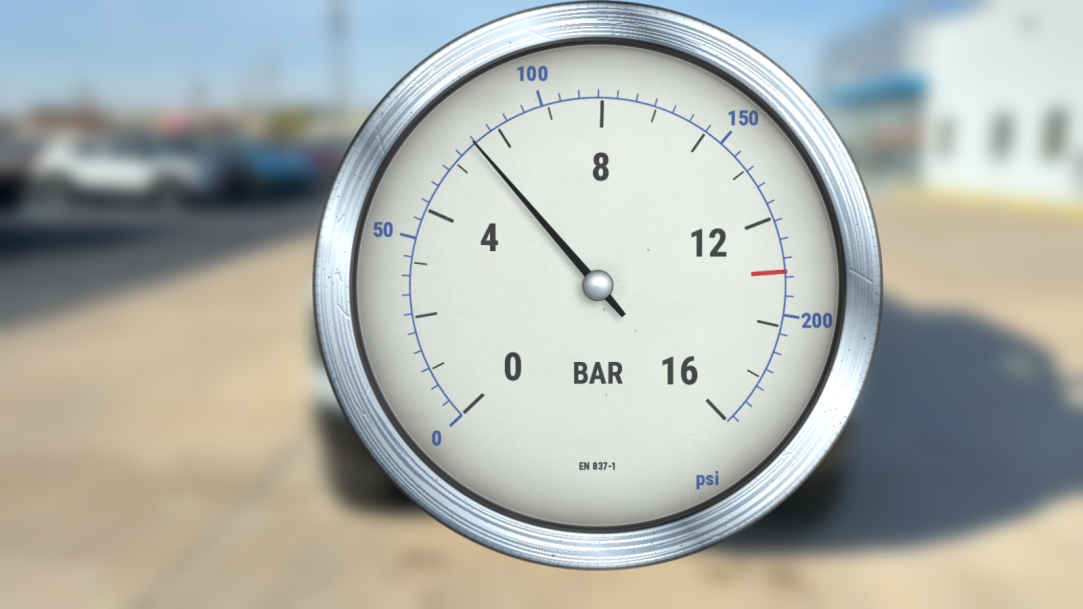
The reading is 5.5bar
